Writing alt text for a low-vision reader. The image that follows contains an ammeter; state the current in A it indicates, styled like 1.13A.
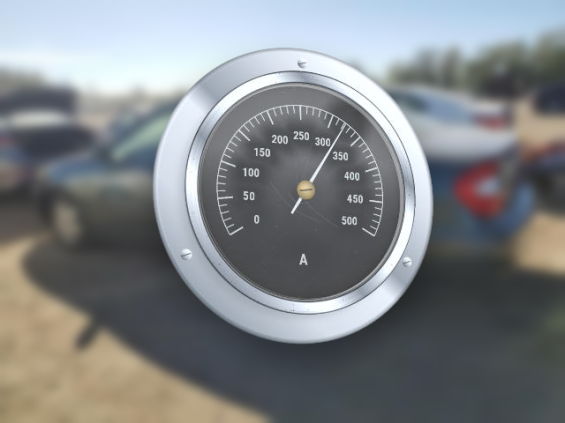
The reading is 320A
